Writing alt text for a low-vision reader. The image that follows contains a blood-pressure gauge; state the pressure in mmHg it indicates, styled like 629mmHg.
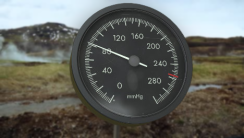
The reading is 80mmHg
